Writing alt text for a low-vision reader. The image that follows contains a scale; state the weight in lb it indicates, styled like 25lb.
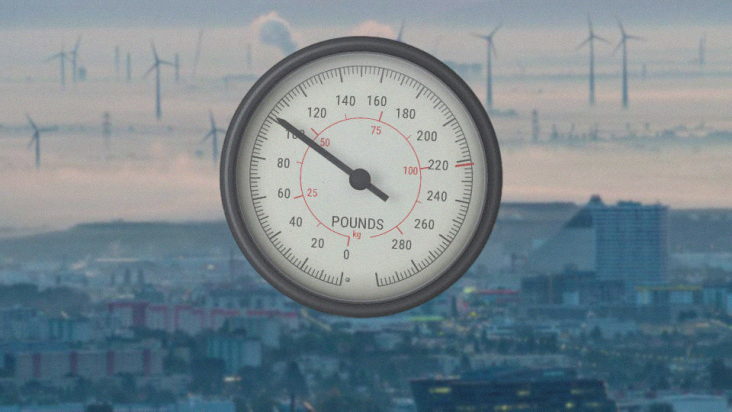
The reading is 102lb
